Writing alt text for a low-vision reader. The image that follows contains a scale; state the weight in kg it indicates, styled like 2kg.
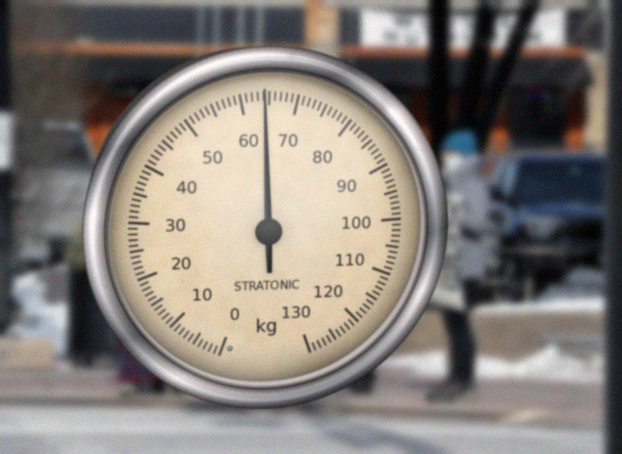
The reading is 64kg
